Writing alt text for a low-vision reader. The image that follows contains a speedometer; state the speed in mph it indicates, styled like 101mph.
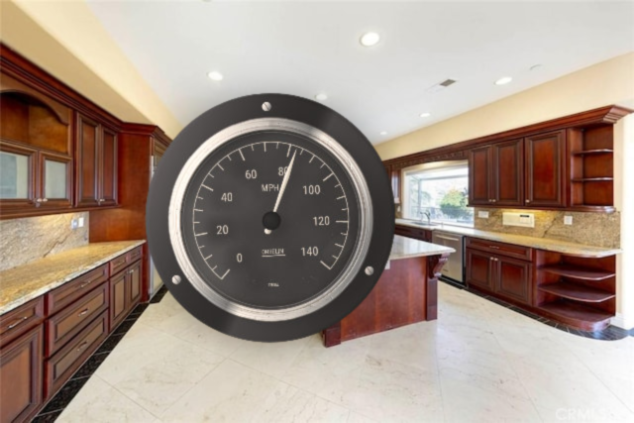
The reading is 82.5mph
